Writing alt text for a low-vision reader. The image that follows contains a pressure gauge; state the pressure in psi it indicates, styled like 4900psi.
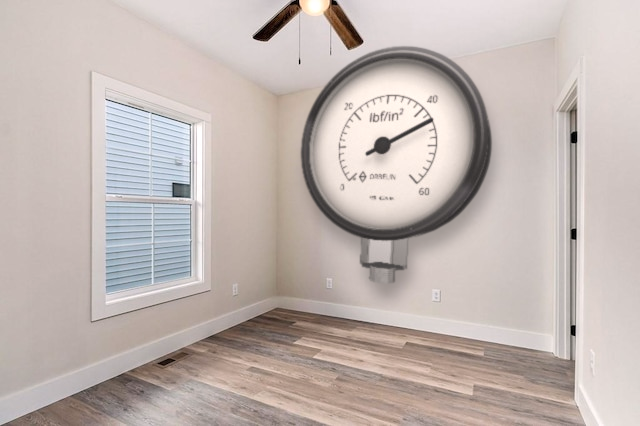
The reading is 44psi
